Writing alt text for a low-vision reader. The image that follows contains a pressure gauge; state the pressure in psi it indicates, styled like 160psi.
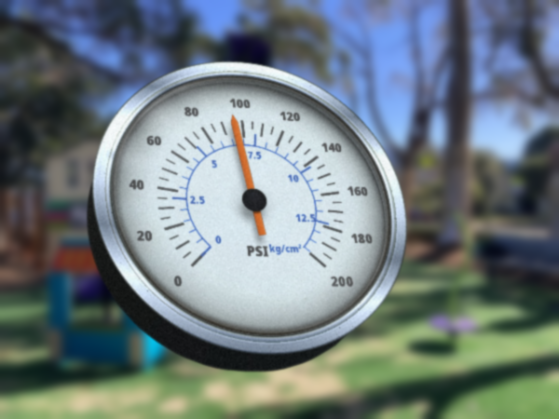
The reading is 95psi
